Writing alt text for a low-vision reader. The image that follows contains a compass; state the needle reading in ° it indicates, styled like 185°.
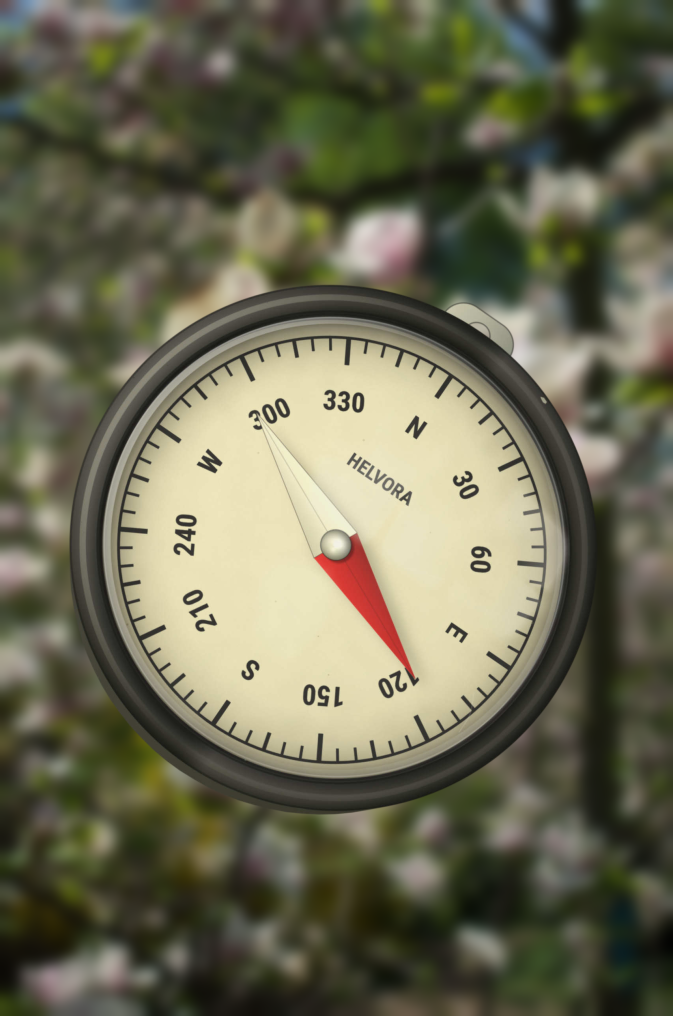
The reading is 115°
